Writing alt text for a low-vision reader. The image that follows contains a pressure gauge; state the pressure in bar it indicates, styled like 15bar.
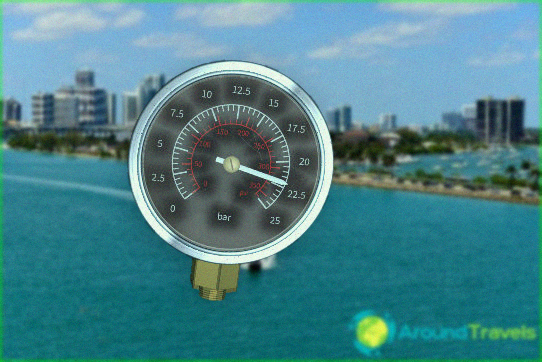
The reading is 22bar
